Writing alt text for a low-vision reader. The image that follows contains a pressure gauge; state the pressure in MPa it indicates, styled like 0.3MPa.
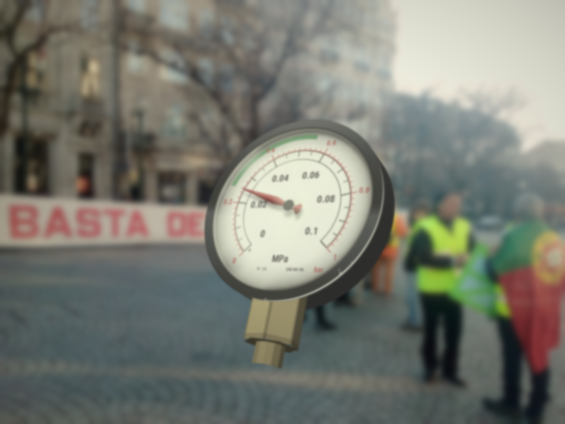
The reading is 0.025MPa
